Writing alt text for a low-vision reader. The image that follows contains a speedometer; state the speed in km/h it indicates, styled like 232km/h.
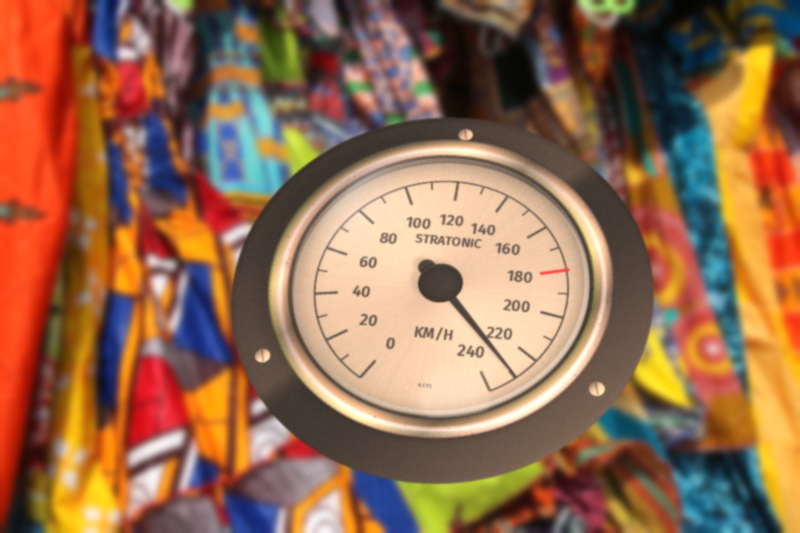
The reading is 230km/h
